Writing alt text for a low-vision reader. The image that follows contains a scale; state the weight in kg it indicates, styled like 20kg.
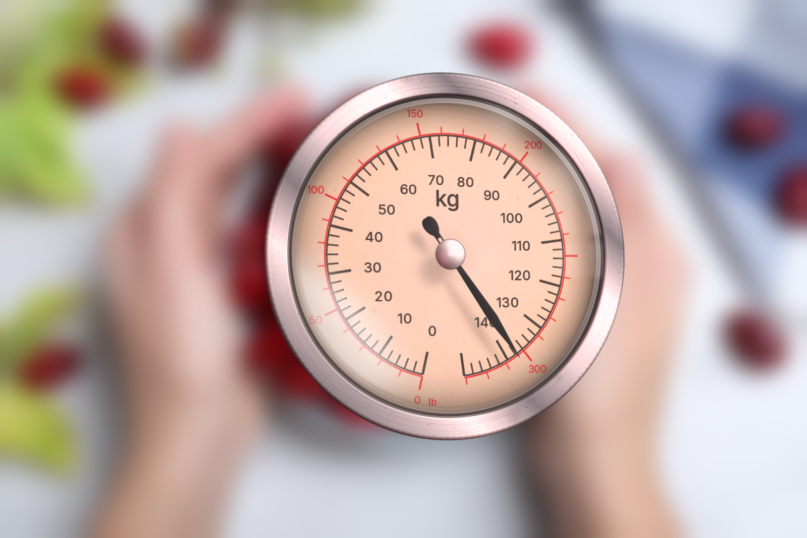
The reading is 138kg
